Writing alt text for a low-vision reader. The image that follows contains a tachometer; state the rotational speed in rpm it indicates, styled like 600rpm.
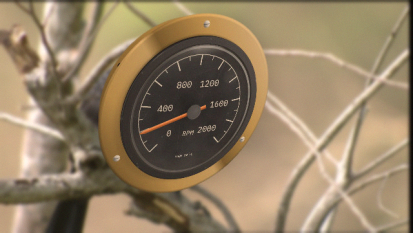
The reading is 200rpm
